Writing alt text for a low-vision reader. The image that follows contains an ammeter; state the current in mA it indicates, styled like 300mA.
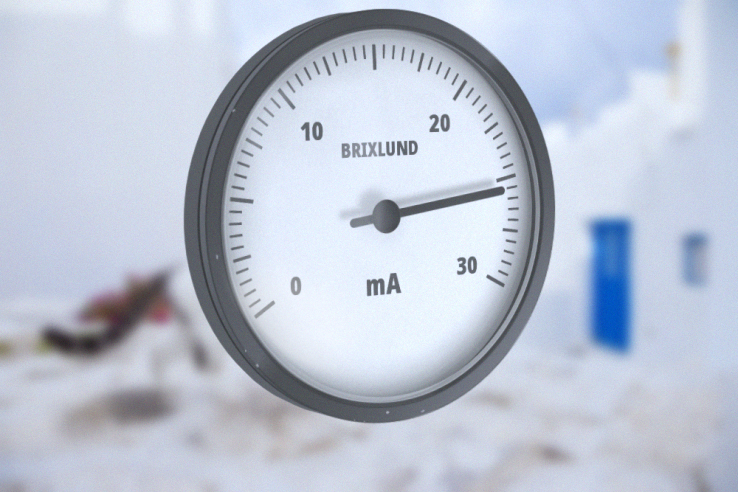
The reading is 25.5mA
